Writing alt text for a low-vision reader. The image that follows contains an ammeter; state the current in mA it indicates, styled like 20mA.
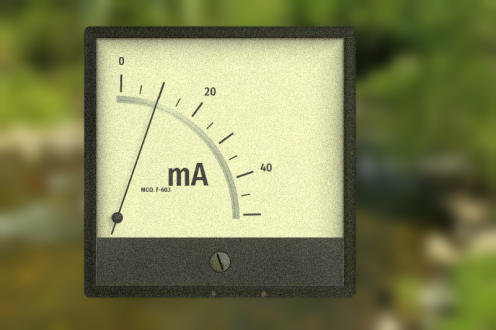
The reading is 10mA
